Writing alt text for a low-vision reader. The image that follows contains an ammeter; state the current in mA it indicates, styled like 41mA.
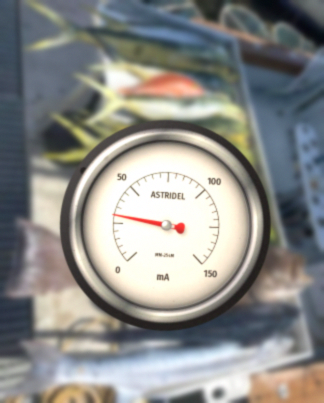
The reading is 30mA
